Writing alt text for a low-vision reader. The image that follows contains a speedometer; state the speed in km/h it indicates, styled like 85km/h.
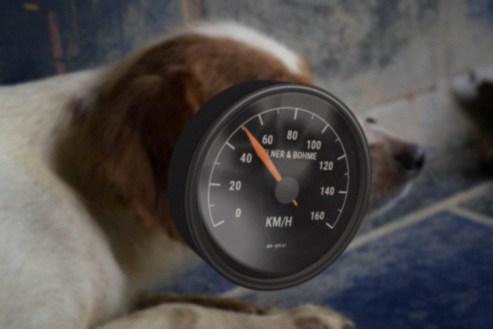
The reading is 50km/h
